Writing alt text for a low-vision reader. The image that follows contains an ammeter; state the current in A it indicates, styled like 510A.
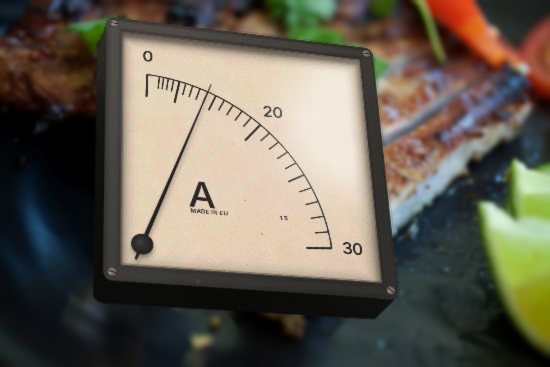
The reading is 14A
